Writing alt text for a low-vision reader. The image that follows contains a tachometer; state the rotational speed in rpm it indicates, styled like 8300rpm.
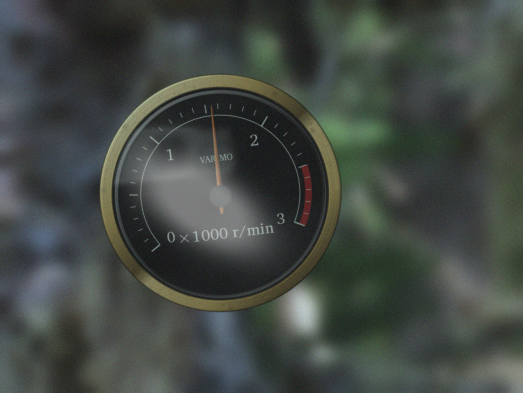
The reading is 1550rpm
